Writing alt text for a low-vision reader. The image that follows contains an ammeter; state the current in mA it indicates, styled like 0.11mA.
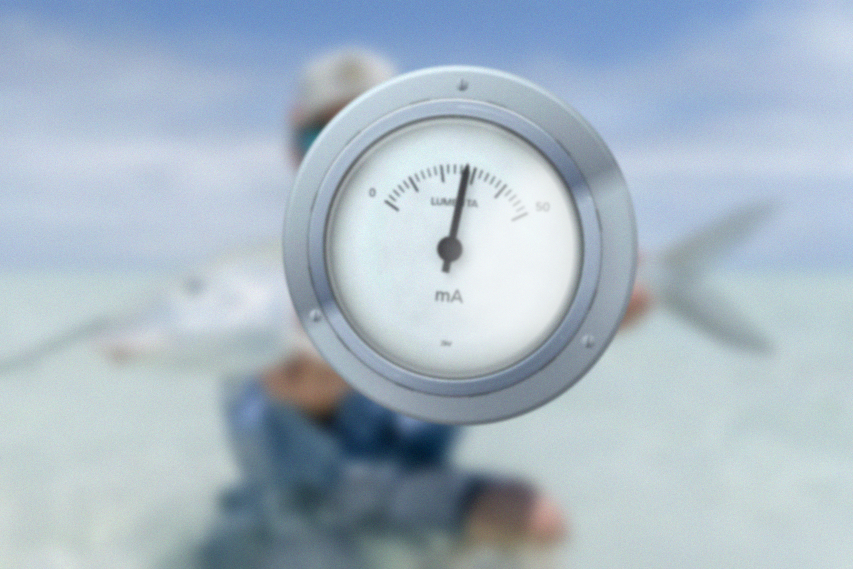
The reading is 28mA
